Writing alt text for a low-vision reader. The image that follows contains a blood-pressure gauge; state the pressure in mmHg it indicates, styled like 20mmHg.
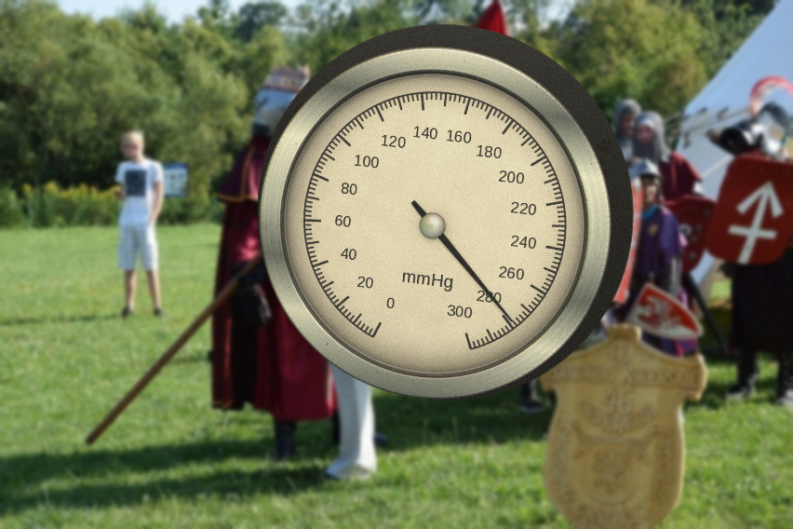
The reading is 278mmHg
